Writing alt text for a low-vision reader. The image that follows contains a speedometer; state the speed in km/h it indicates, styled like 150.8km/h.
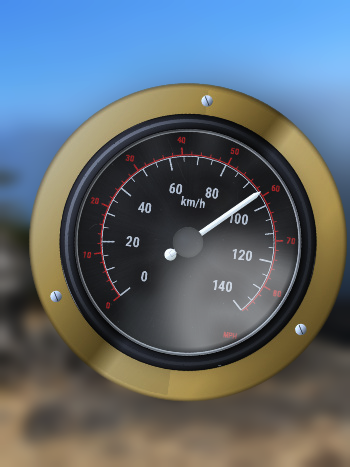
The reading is 95km/h
